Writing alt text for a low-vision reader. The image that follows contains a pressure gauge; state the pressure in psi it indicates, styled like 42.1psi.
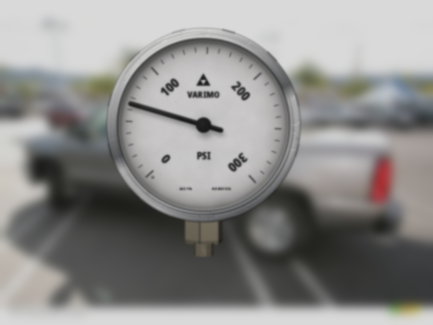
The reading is 65psi
